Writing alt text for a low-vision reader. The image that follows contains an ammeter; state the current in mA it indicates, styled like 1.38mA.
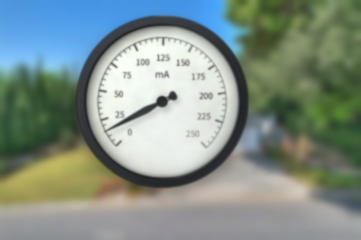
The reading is 15mA
